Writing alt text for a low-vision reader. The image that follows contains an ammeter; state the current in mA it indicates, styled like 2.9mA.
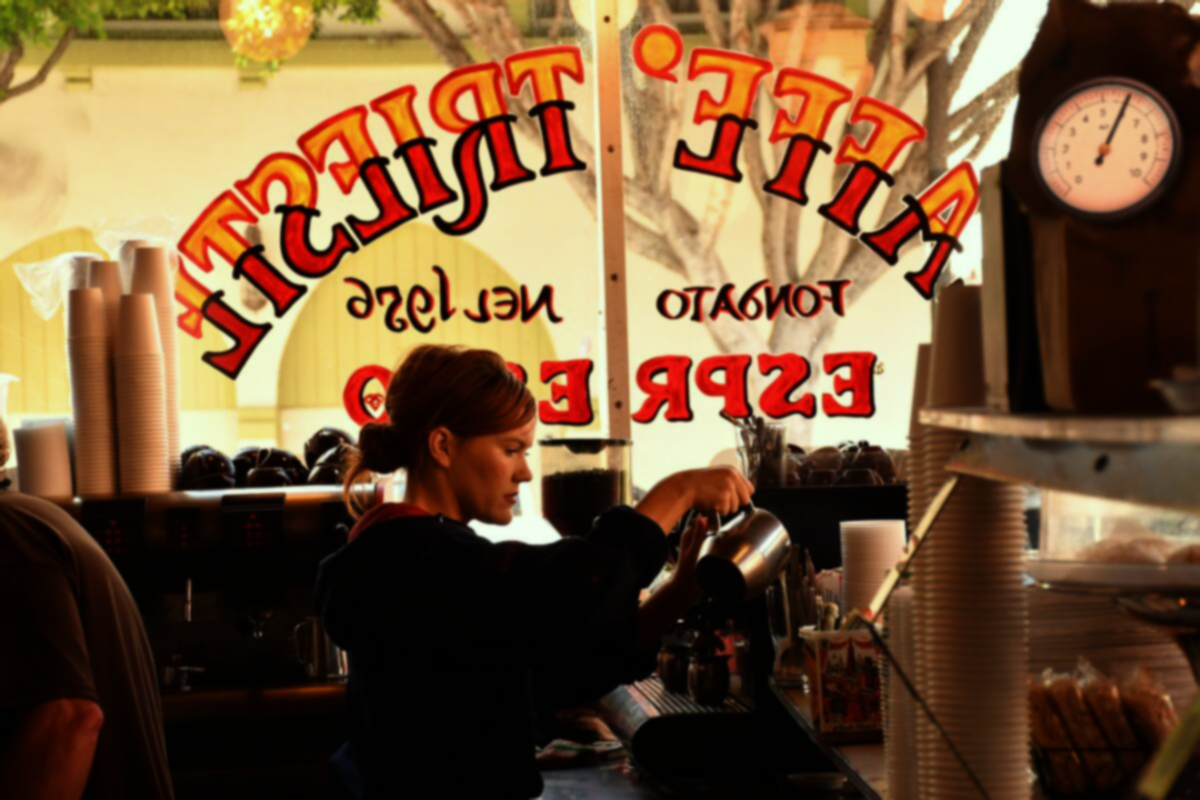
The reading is 6mA
